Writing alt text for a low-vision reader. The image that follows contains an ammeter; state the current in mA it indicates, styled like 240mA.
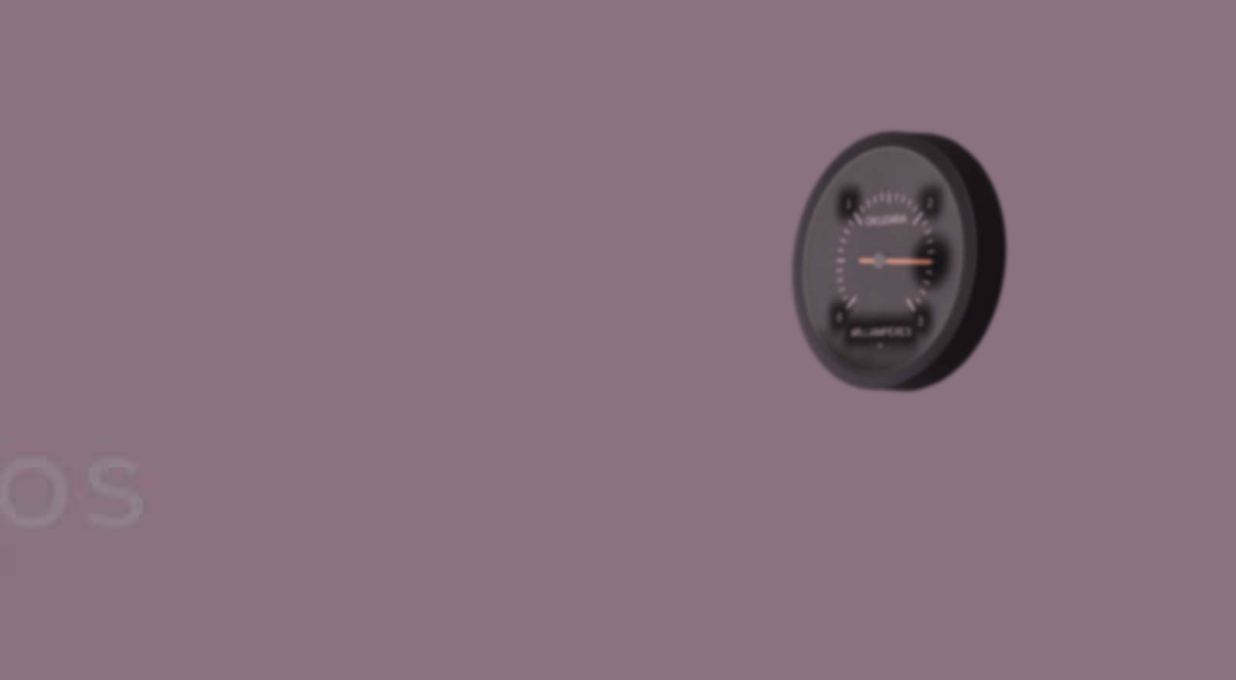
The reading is 2.5mA
